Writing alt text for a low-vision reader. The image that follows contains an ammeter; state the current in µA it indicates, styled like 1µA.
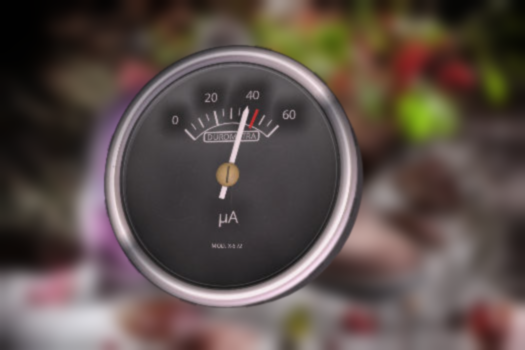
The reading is 40µA
